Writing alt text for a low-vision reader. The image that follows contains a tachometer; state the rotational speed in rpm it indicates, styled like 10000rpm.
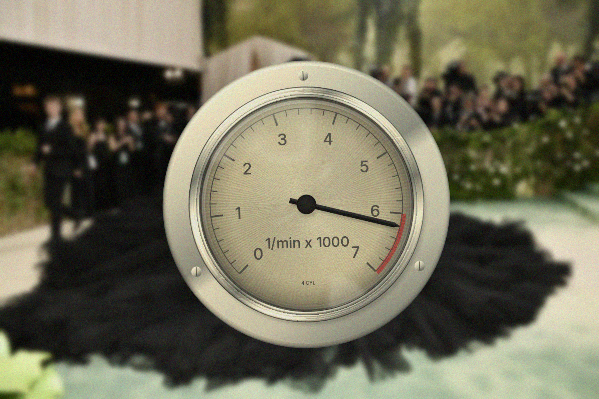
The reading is 6200rpm
